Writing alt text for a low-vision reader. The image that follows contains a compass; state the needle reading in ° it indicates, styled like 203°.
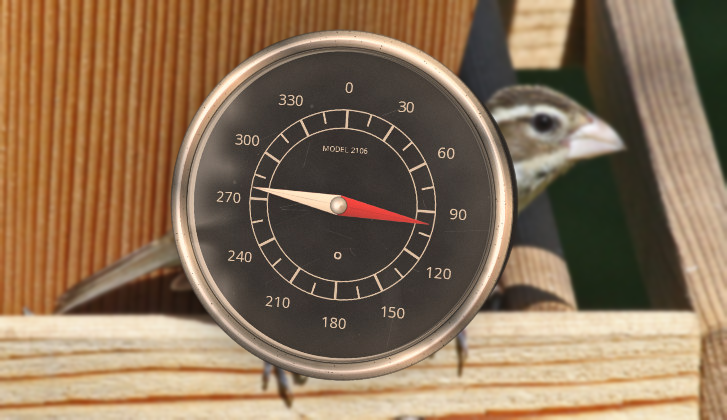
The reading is 97.5°
